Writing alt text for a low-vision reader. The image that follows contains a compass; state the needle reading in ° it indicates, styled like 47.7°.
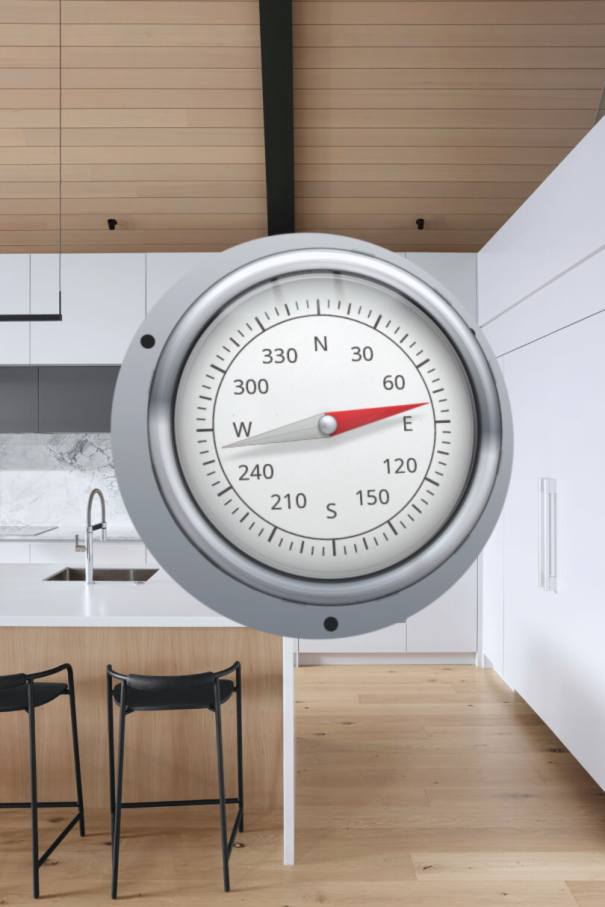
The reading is 80°
